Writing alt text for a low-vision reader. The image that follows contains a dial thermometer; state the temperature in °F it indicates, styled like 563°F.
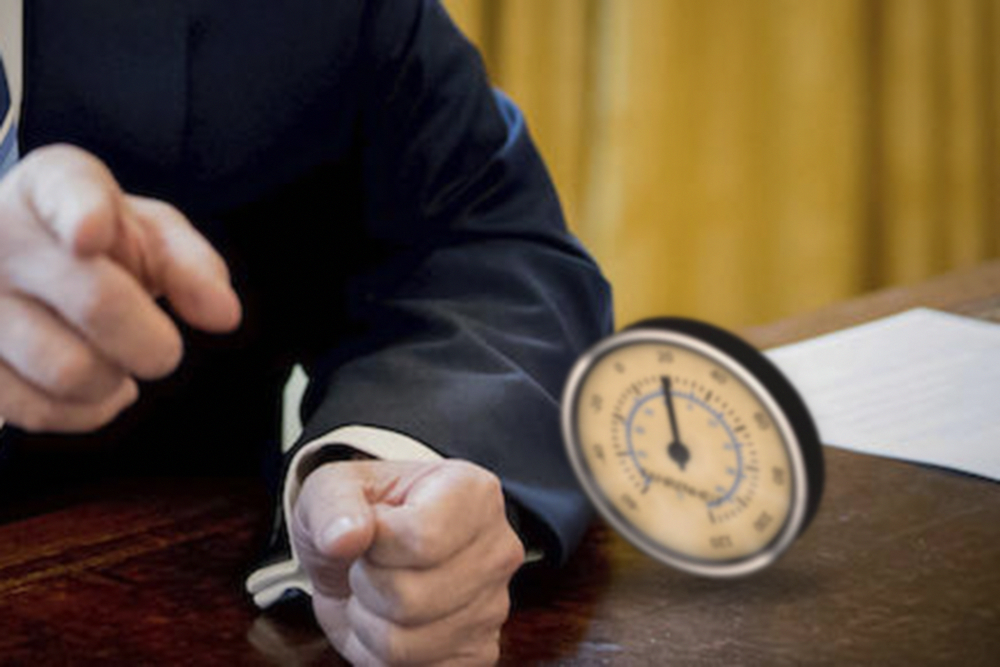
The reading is 20°F
